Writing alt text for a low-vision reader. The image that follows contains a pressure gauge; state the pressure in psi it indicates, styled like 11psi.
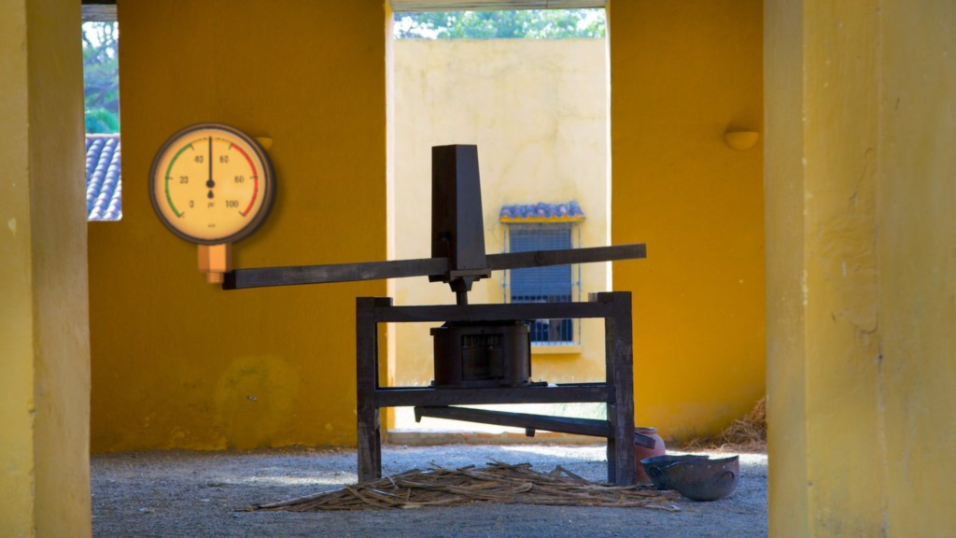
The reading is 50psi
